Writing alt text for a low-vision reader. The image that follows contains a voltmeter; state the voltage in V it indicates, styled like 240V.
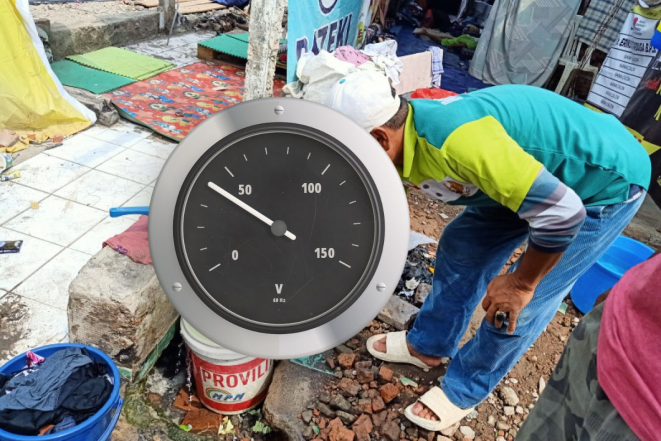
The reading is 40V
